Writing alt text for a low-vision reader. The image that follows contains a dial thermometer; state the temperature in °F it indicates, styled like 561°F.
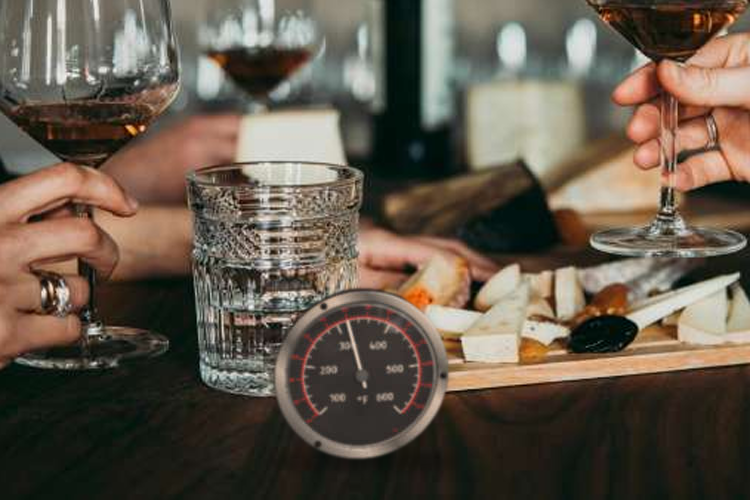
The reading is 320°F
